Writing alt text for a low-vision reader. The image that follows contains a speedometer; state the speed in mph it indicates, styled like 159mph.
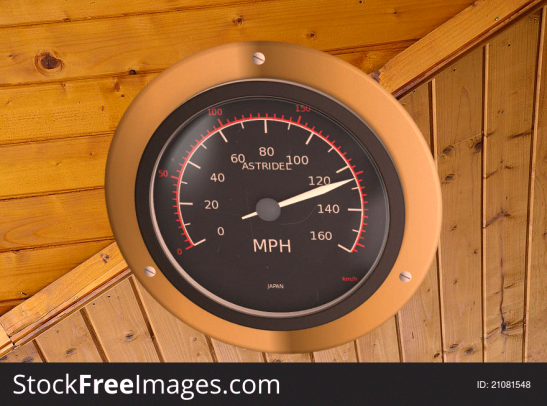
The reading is 125mph
